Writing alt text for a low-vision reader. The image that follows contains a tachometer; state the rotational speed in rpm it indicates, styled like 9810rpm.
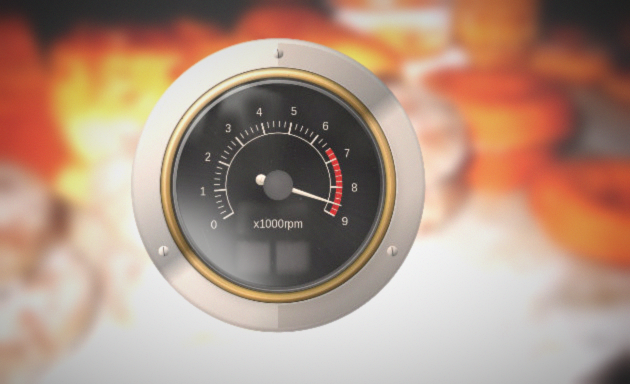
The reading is 8600rpm
